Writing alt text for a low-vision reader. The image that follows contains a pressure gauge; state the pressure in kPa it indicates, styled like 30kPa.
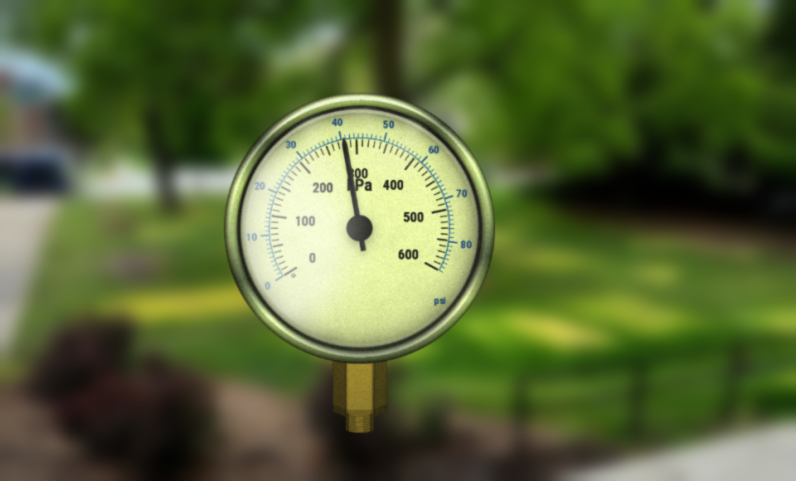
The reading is 280kPa
